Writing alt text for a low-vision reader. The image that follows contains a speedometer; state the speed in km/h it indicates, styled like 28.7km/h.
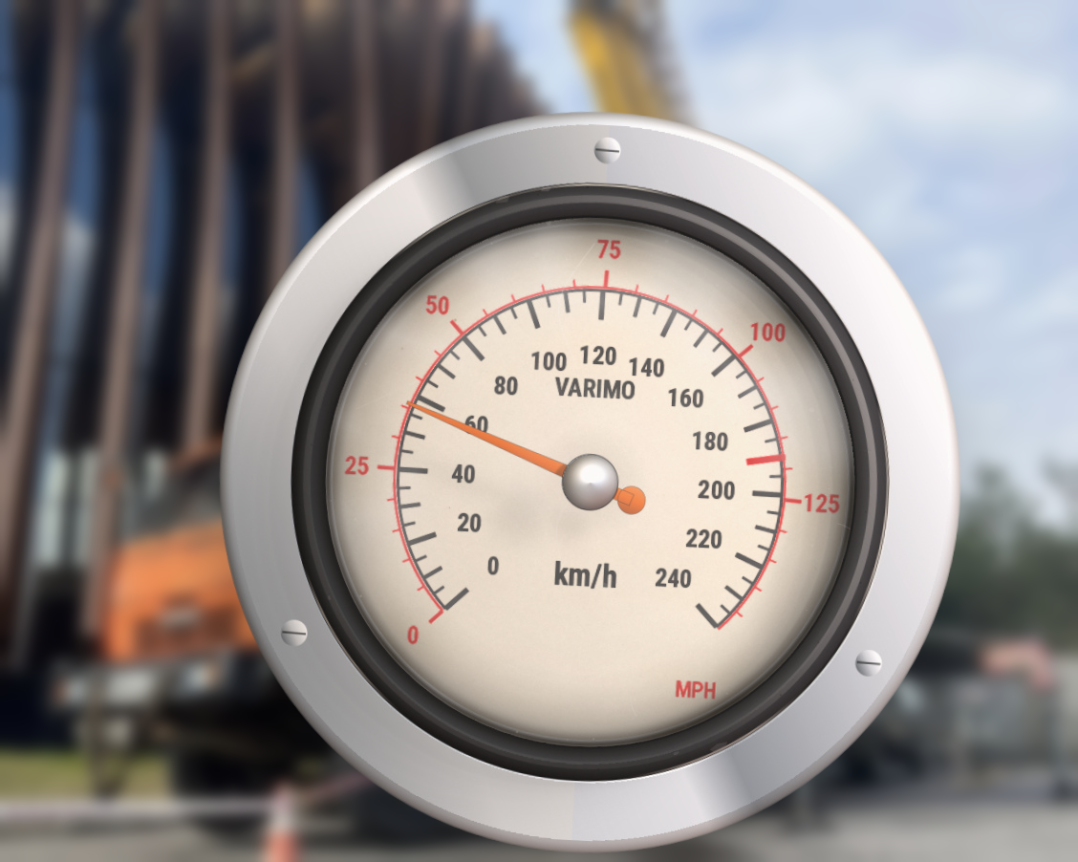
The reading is 57.5km/h
